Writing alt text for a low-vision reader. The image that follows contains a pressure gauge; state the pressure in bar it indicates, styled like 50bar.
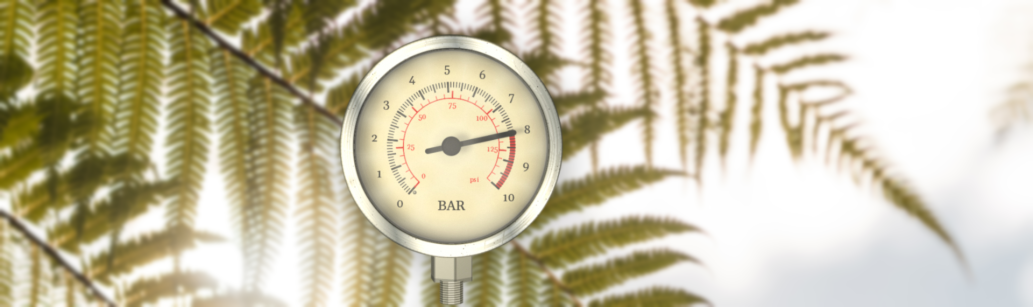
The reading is 8bar
